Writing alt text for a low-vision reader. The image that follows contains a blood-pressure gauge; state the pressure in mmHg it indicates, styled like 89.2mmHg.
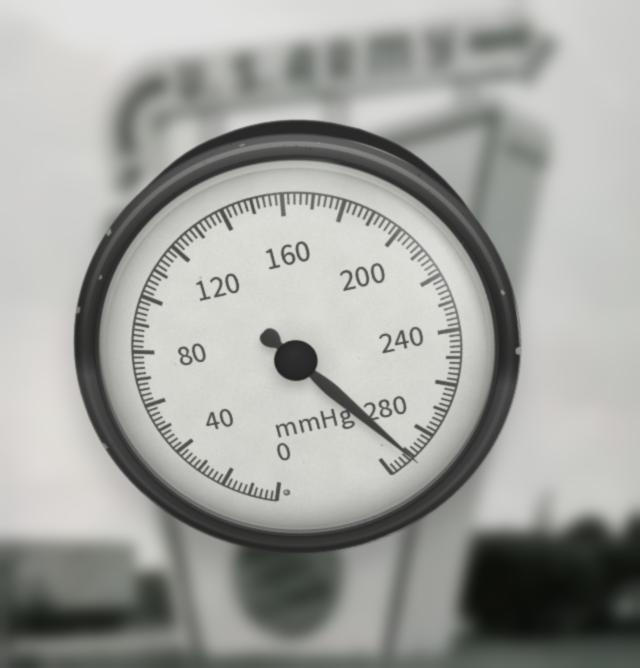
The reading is 290mmHg
